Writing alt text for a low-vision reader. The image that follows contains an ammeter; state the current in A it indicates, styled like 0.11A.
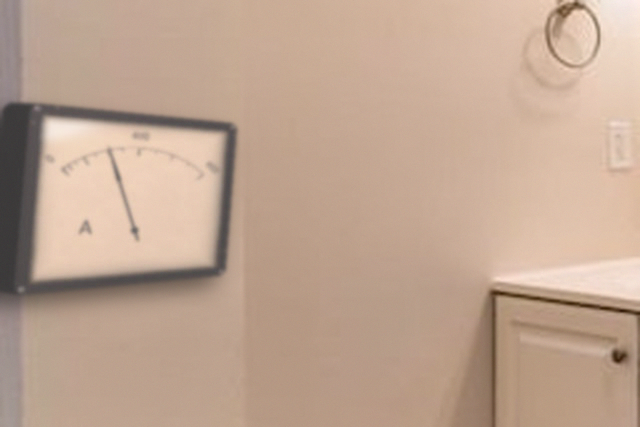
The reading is 300A
